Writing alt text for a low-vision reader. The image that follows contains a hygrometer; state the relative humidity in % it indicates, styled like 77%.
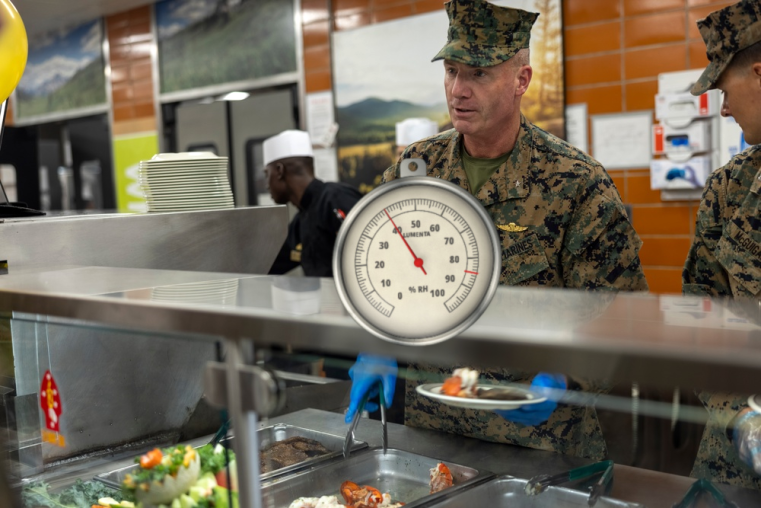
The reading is 40%
